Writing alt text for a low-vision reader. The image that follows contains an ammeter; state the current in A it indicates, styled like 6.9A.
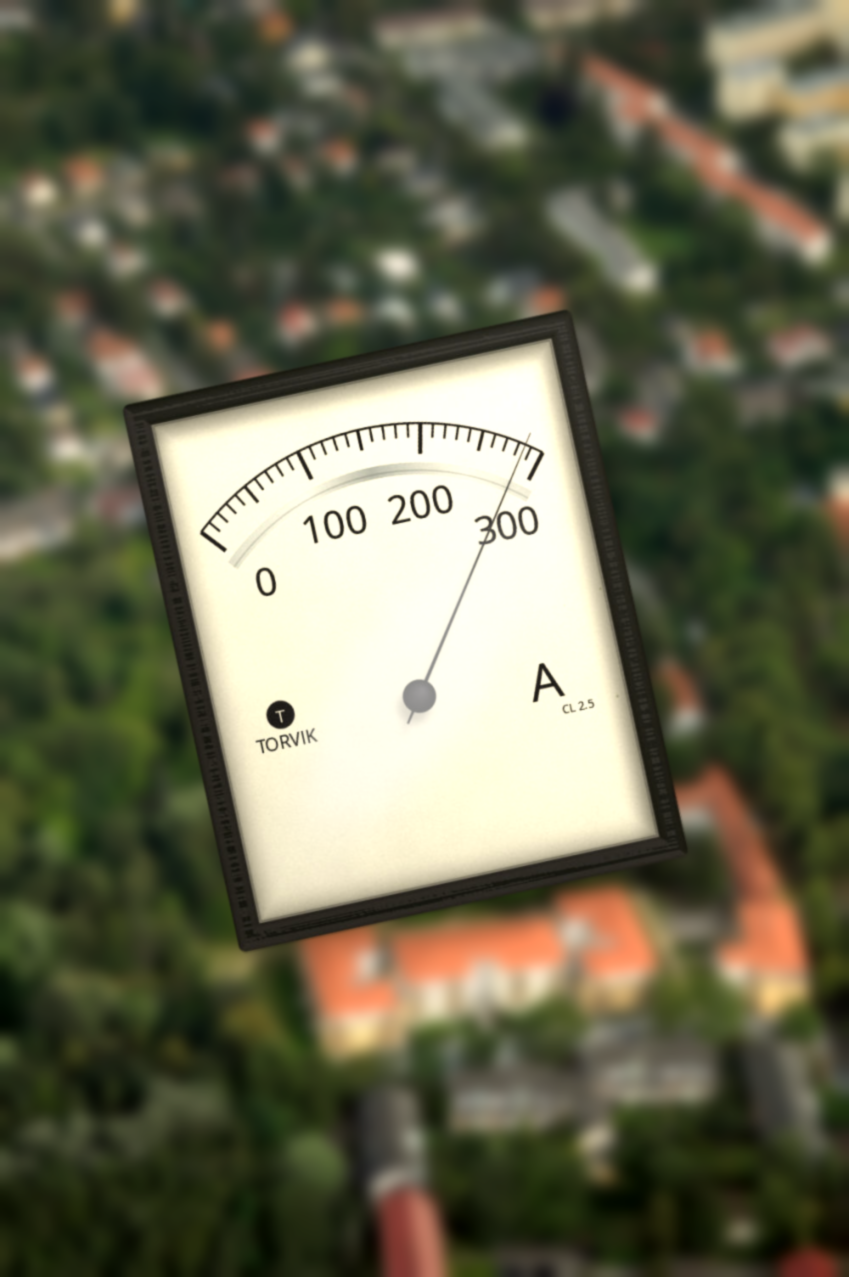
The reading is 285A
